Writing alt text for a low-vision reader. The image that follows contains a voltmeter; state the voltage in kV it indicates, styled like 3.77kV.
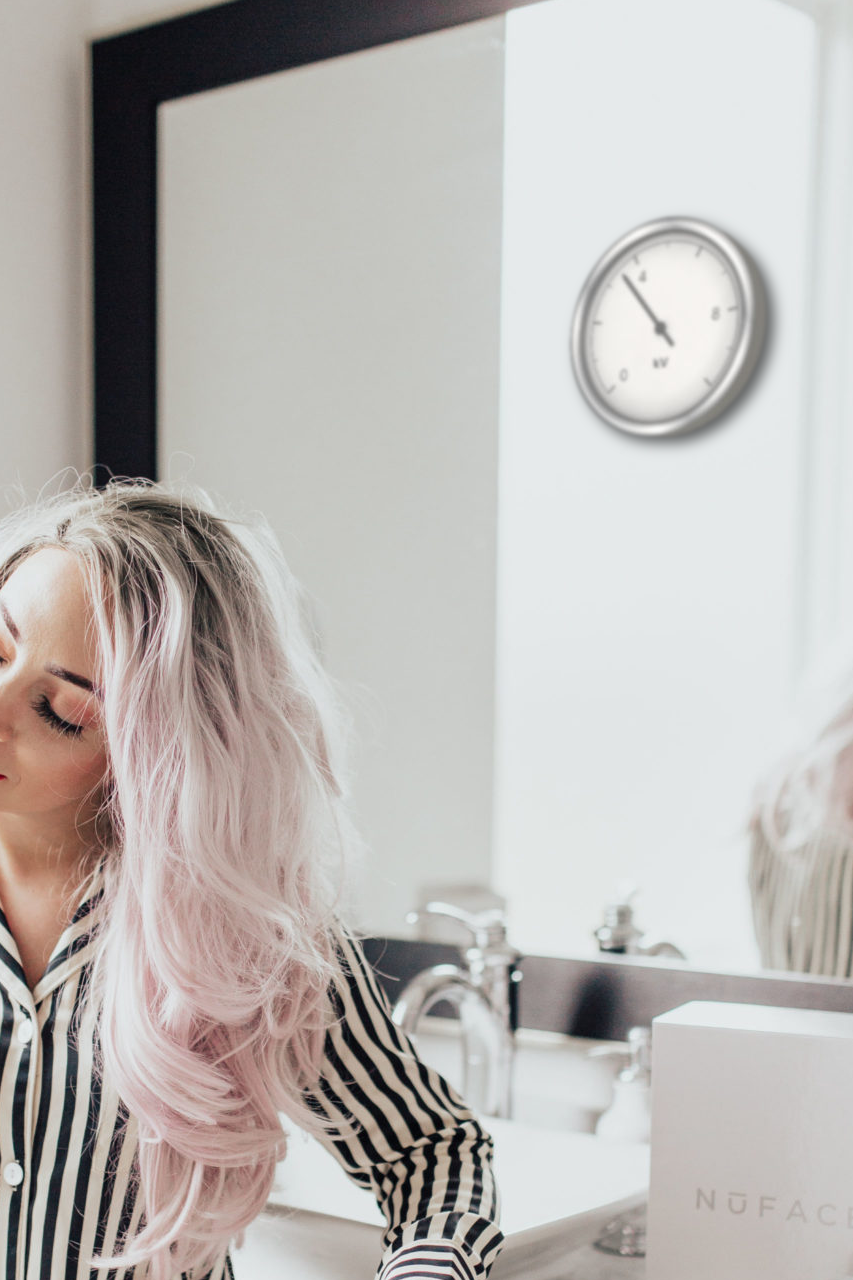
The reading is 3.5kV
